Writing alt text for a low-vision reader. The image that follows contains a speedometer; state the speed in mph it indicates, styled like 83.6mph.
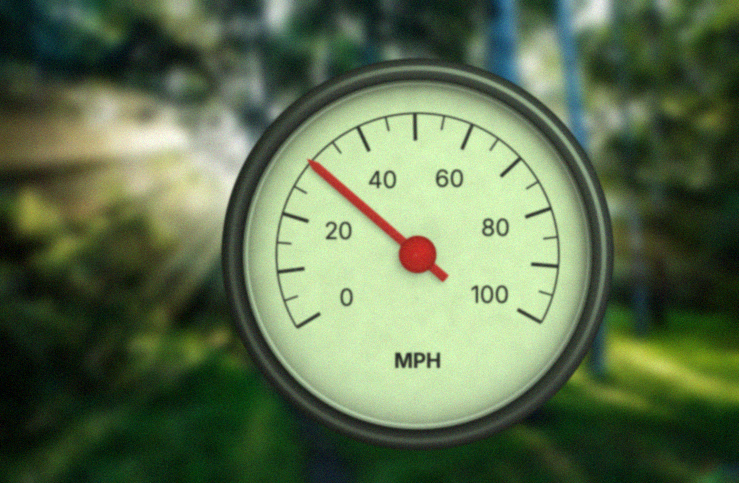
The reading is 30mph
